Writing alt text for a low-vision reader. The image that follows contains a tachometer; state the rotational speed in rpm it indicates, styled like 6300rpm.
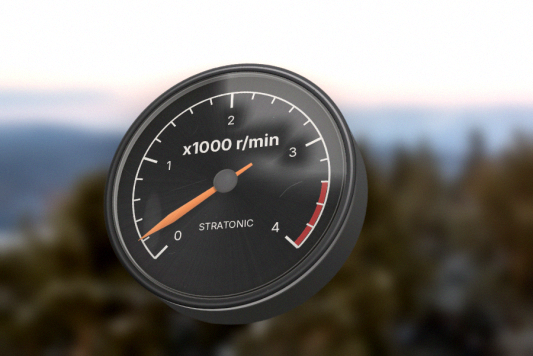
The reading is 200rpm
